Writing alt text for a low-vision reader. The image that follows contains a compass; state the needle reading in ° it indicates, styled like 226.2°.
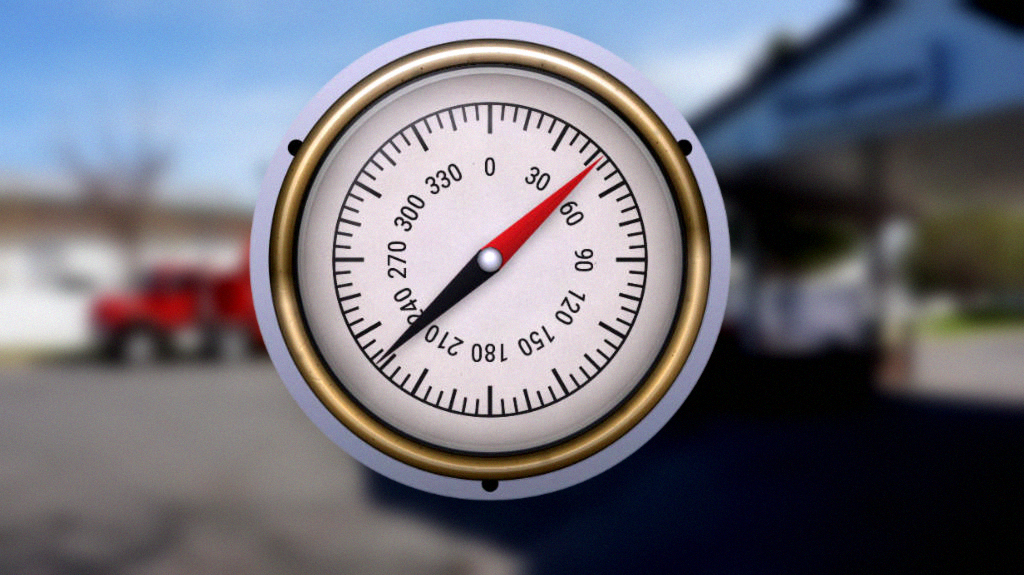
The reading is 47.5°
